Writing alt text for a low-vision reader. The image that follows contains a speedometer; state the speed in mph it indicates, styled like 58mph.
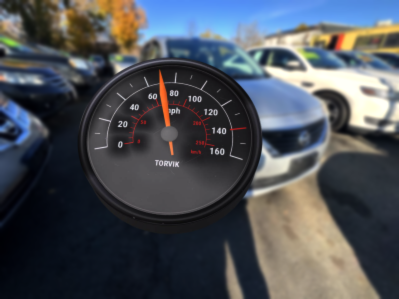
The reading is 70mph
